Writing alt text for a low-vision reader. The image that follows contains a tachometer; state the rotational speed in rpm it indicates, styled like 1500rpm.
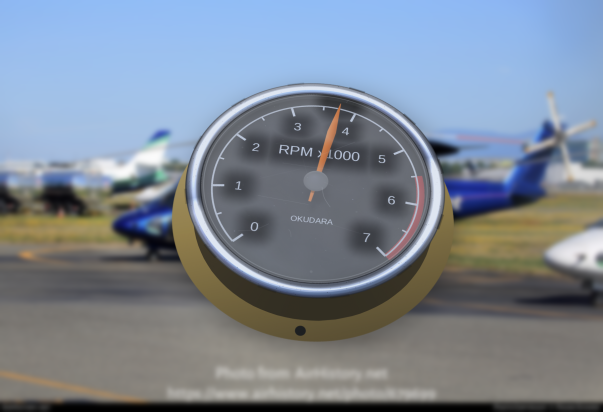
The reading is 3750rpm
